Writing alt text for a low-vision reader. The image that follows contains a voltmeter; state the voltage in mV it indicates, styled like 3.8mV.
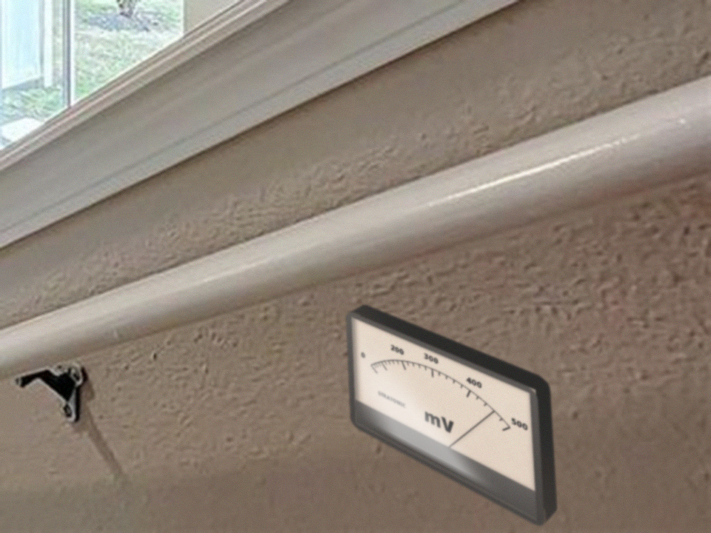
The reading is 460mV
